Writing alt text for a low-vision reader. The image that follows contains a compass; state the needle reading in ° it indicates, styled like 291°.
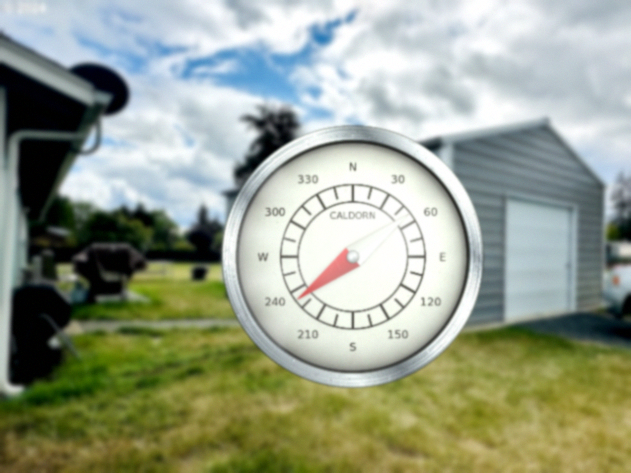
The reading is 232.5°
